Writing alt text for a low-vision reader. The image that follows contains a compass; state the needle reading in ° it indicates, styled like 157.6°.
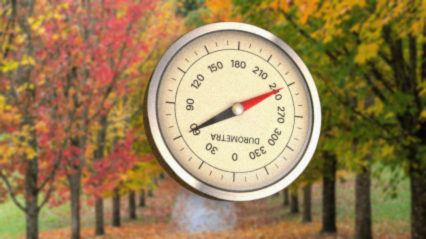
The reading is 240°
